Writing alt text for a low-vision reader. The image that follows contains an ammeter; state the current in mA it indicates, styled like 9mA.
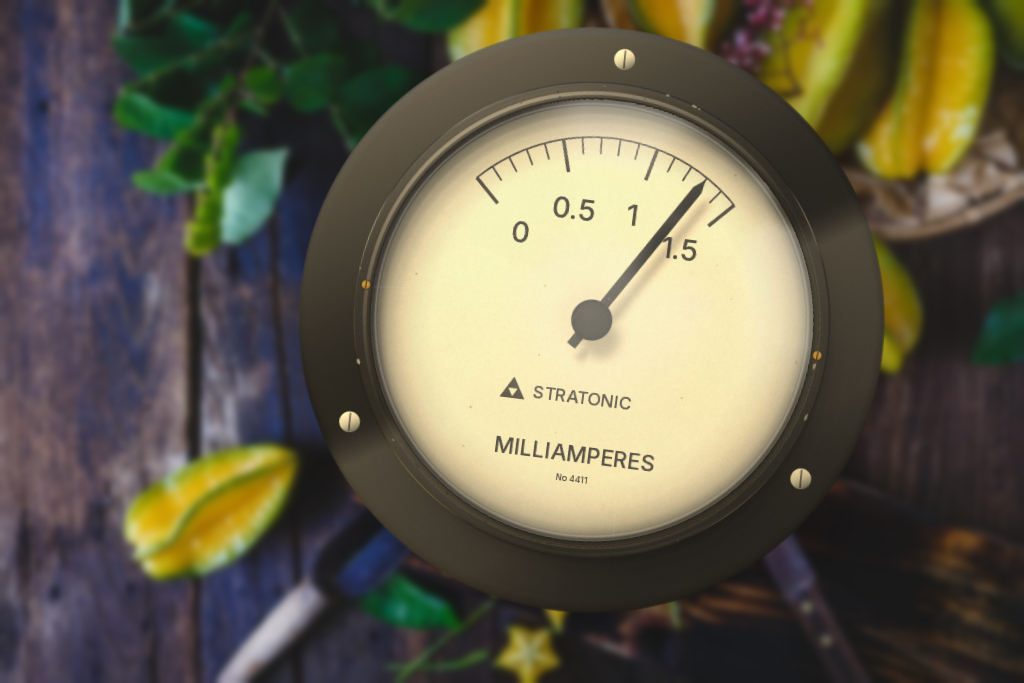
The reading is 1.3mA
